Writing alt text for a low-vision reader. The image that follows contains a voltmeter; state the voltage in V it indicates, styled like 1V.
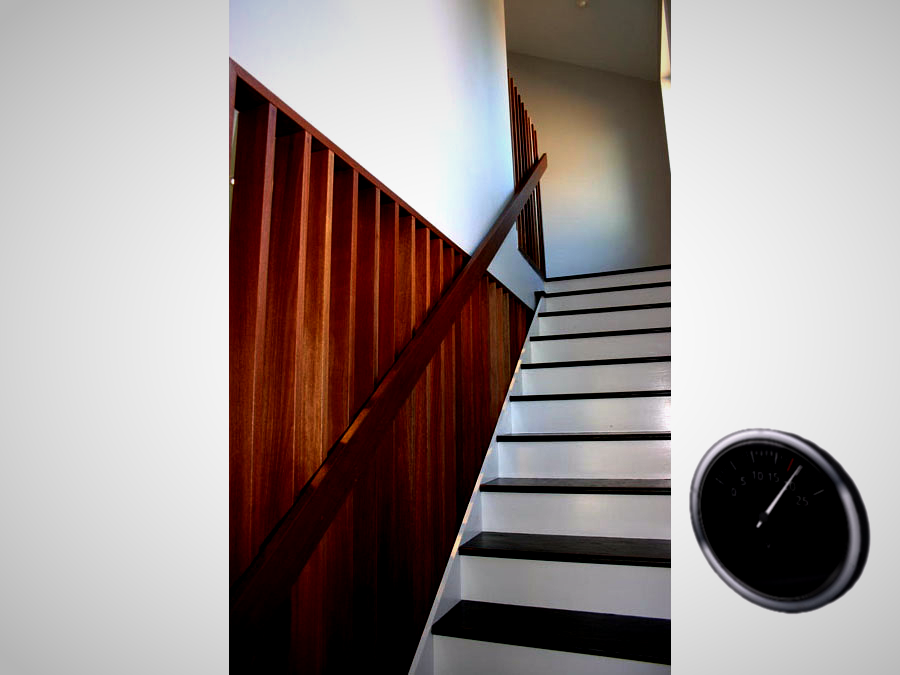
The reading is 20V
